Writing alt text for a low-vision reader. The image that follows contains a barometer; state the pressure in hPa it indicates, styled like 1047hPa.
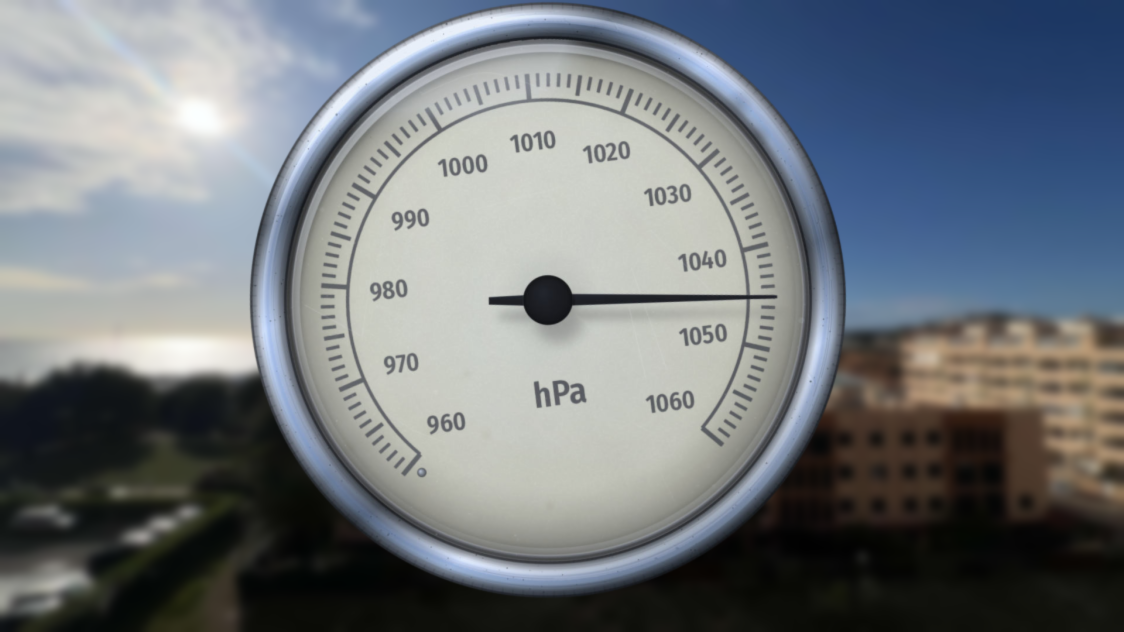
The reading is 1045hPa
